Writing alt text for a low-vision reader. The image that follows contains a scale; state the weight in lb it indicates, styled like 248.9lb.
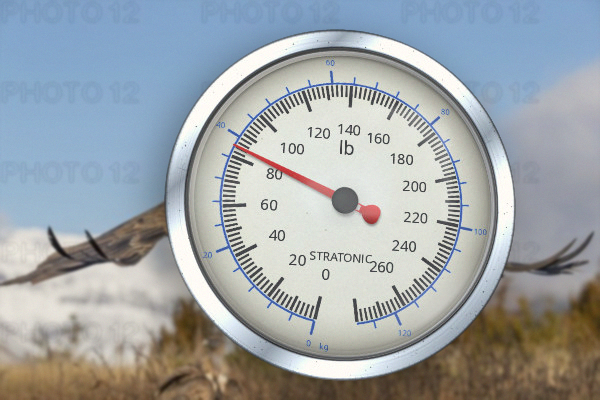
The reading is 84lb
